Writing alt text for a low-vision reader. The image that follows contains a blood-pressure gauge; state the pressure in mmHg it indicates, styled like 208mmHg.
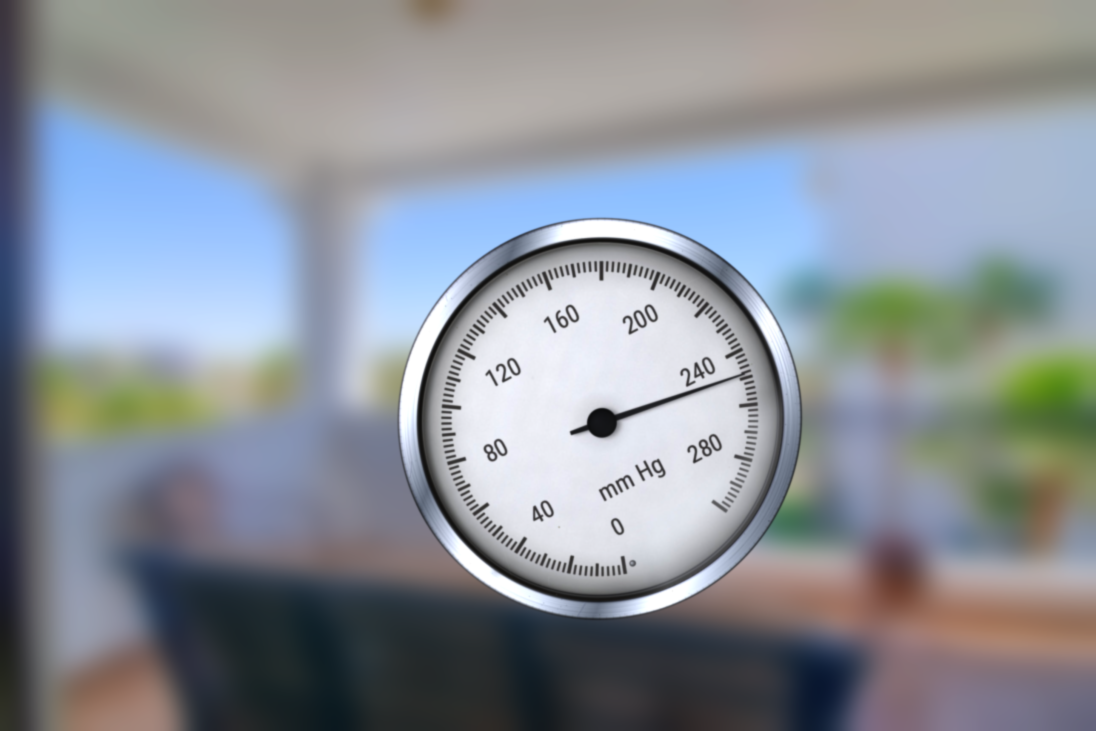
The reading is 248mmHg
